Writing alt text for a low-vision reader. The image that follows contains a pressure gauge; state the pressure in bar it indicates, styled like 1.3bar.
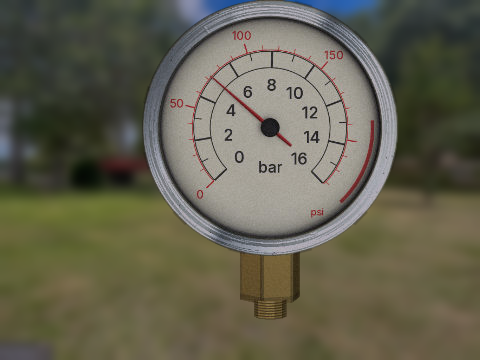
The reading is 5bar
